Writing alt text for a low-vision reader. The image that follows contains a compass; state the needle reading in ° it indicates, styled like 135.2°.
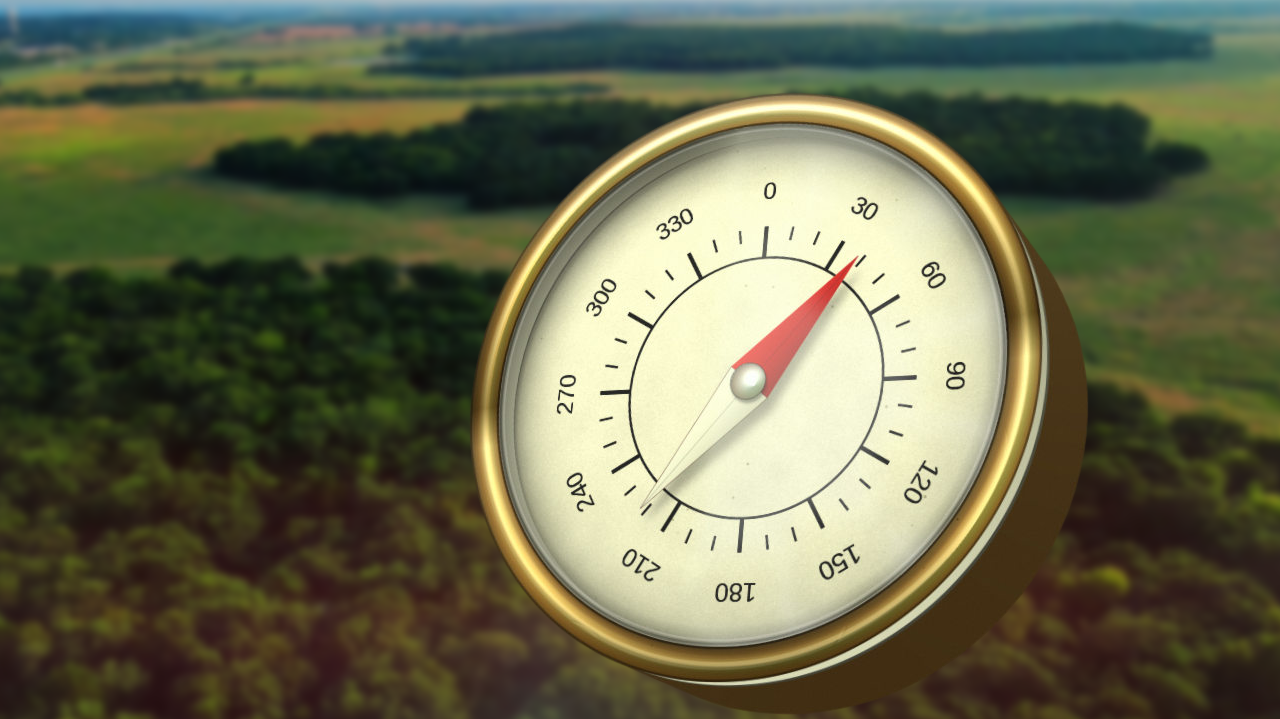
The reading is 40°
